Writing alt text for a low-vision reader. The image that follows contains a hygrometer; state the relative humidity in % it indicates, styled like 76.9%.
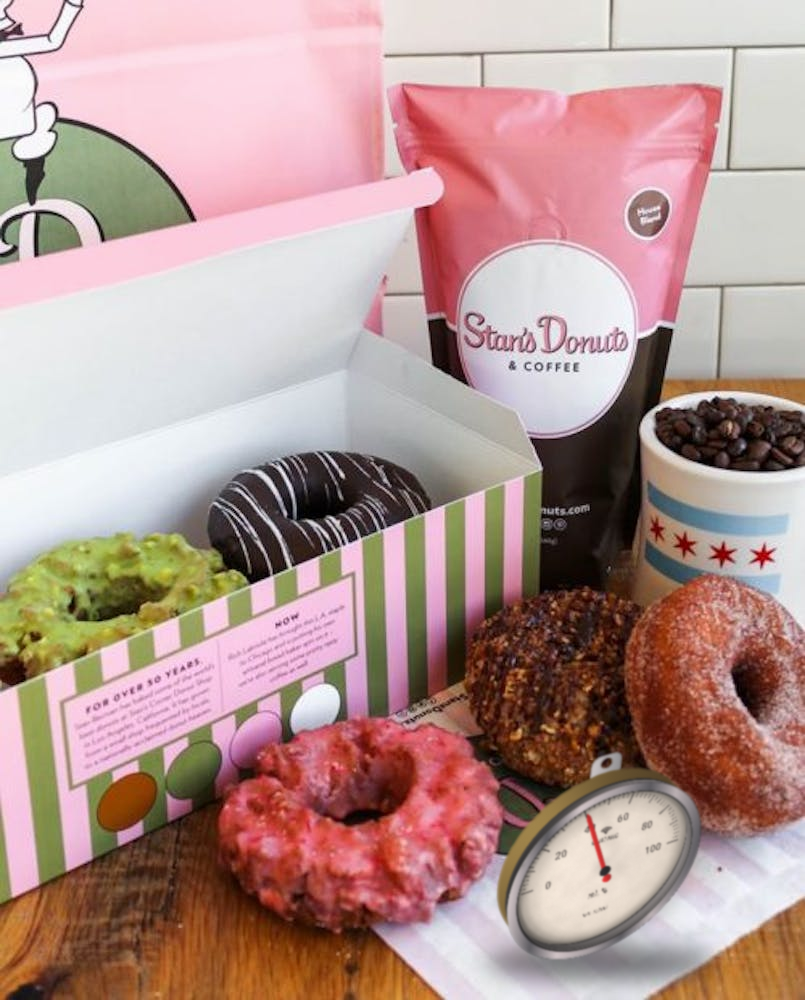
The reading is 40%
